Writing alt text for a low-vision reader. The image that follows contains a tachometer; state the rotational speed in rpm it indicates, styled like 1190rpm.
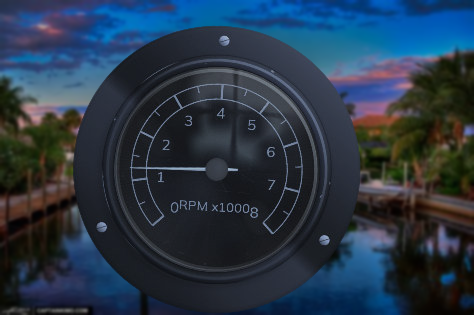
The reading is 1250rpm
